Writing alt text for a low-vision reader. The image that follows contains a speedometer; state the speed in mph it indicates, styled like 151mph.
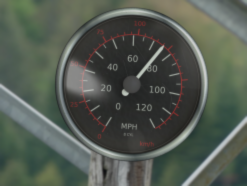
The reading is 75mph
